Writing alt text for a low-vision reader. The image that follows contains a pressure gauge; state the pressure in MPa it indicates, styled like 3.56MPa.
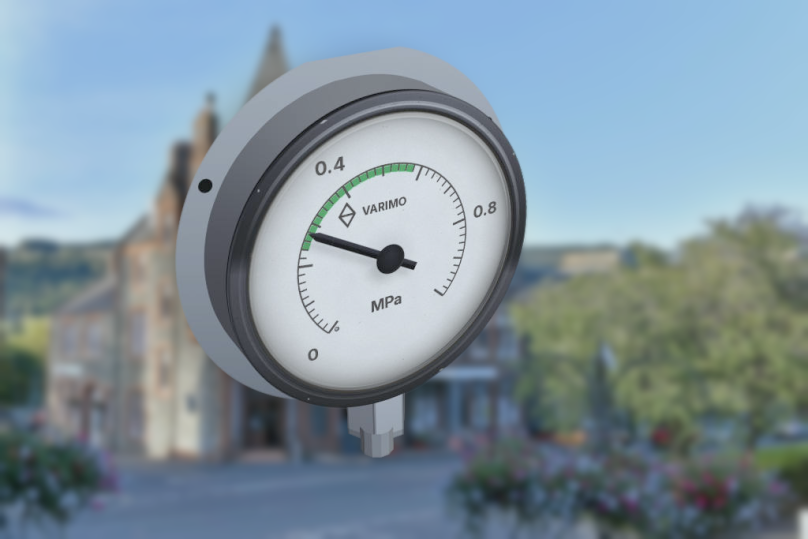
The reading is 0.28MPa
